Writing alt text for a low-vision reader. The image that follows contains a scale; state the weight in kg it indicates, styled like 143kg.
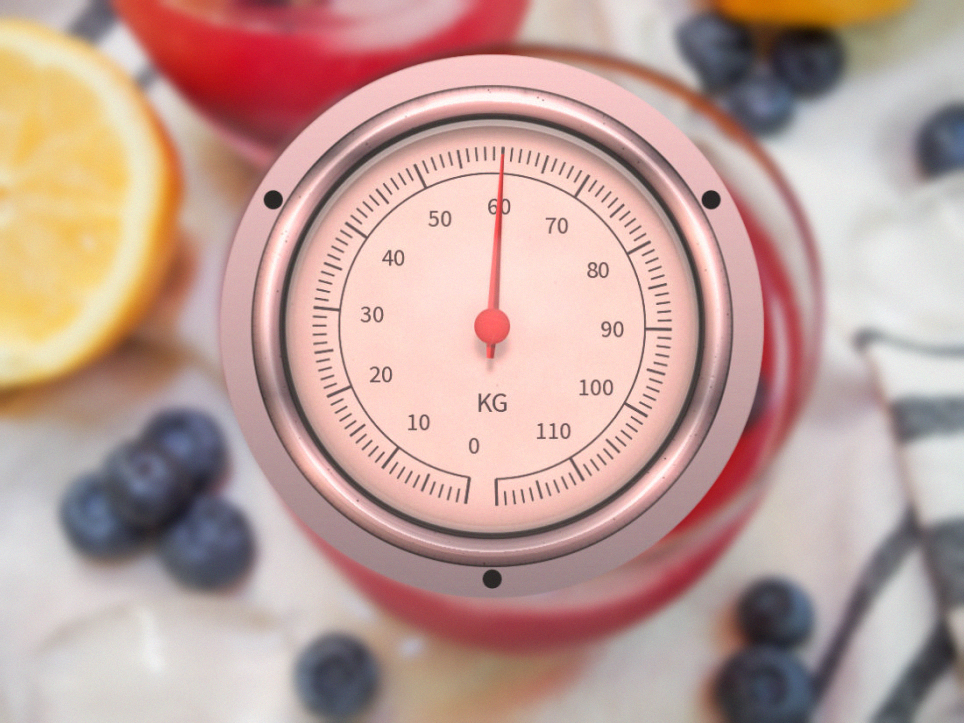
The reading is 60kg
